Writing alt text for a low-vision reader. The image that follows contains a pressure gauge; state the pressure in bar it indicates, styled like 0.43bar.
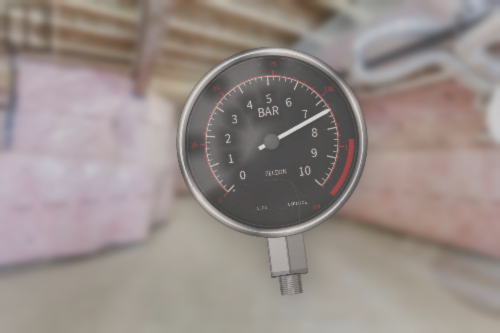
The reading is 7.4bar
